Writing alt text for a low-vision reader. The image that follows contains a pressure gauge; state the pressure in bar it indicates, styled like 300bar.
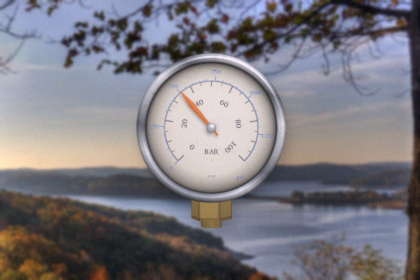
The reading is 35bar
